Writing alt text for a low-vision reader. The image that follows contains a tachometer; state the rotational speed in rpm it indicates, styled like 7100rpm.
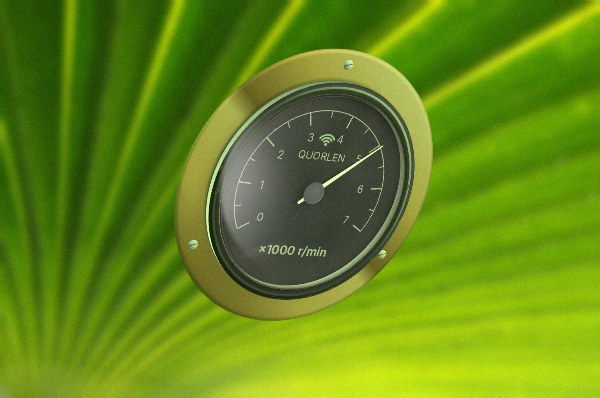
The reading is 5000rpm
